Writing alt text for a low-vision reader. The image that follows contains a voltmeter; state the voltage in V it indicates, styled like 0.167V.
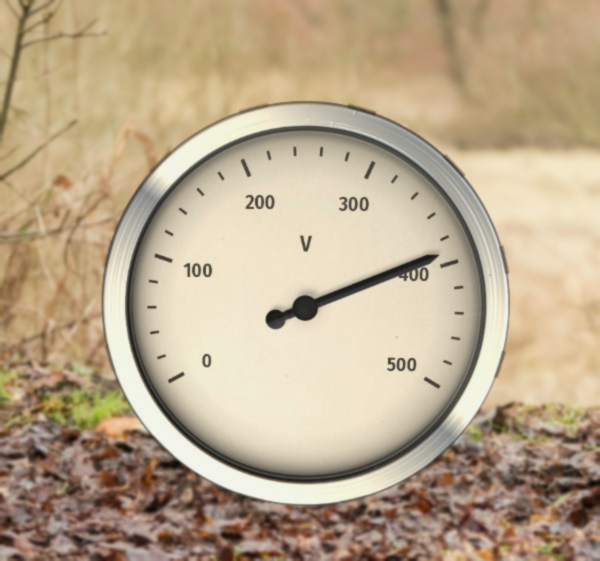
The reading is 390V
